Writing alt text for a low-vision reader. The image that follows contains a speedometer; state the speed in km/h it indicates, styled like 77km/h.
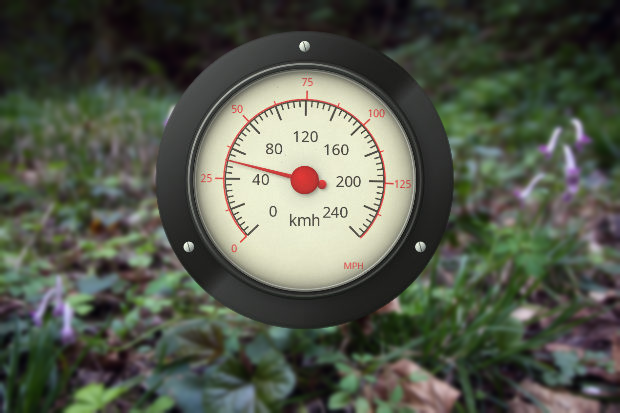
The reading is 52km/h
